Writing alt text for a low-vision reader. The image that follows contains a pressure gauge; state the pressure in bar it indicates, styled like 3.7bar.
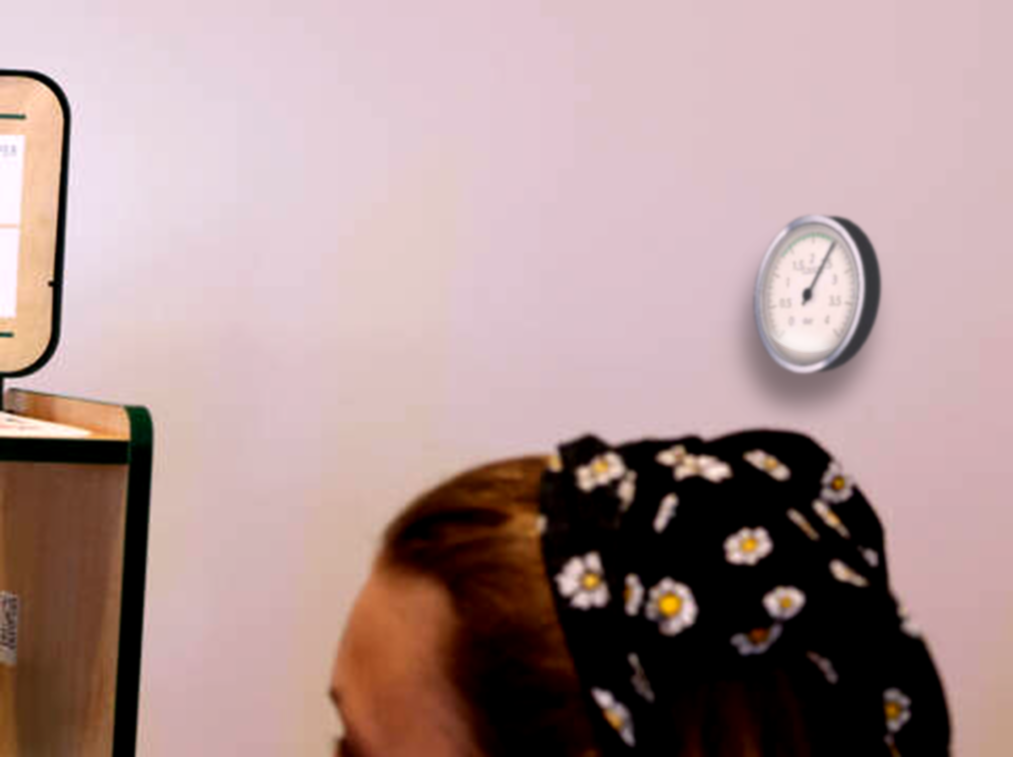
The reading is 2.5bar
